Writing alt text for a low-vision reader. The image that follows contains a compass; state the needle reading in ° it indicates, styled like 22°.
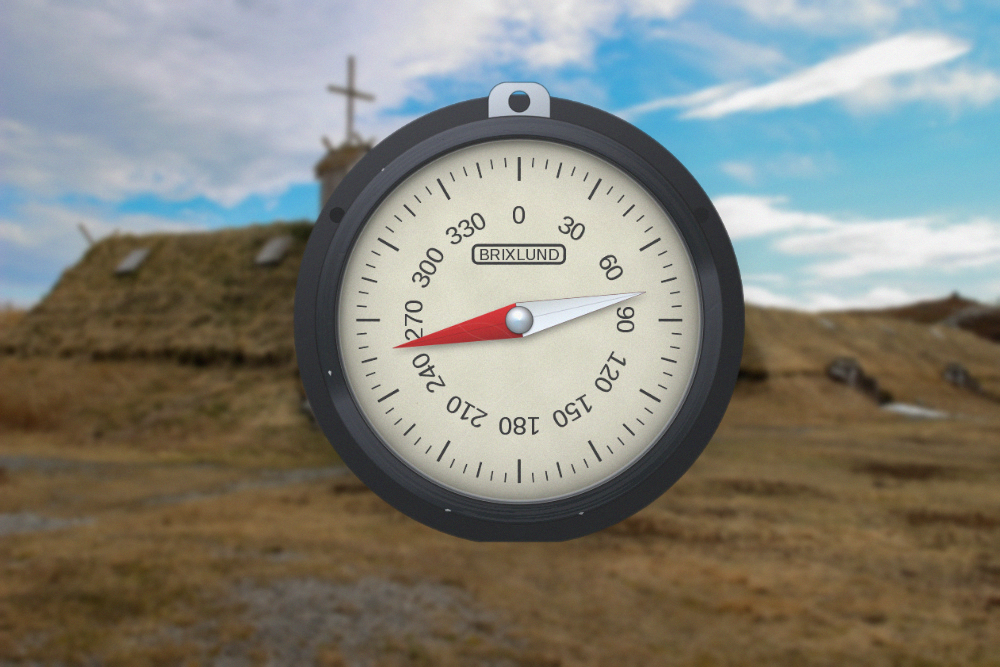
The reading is 257.5°
